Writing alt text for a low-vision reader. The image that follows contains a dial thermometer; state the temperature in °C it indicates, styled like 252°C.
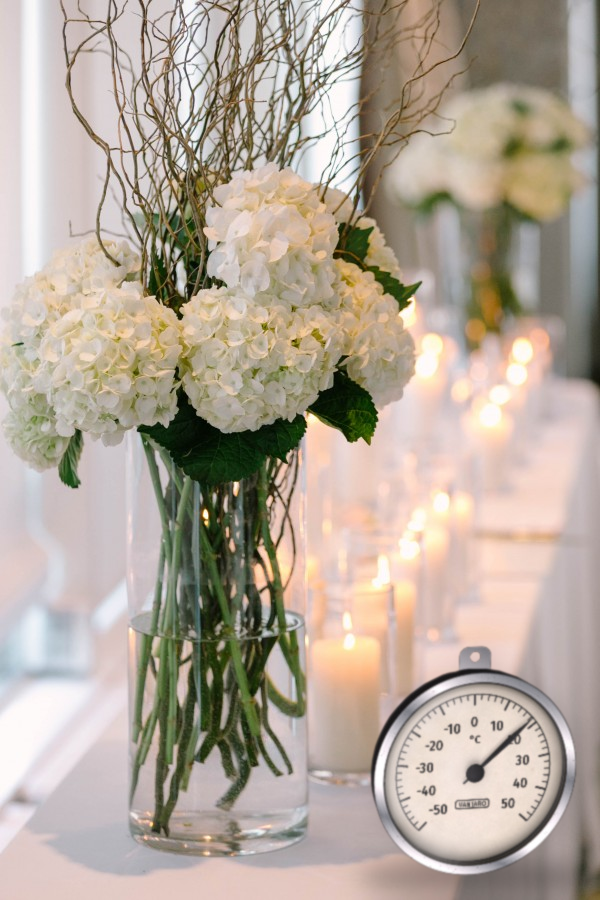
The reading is 18°C
